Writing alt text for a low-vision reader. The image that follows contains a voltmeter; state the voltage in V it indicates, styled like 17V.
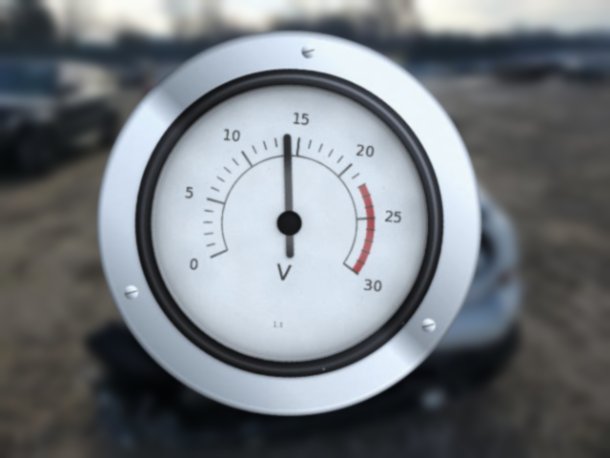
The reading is 14V
